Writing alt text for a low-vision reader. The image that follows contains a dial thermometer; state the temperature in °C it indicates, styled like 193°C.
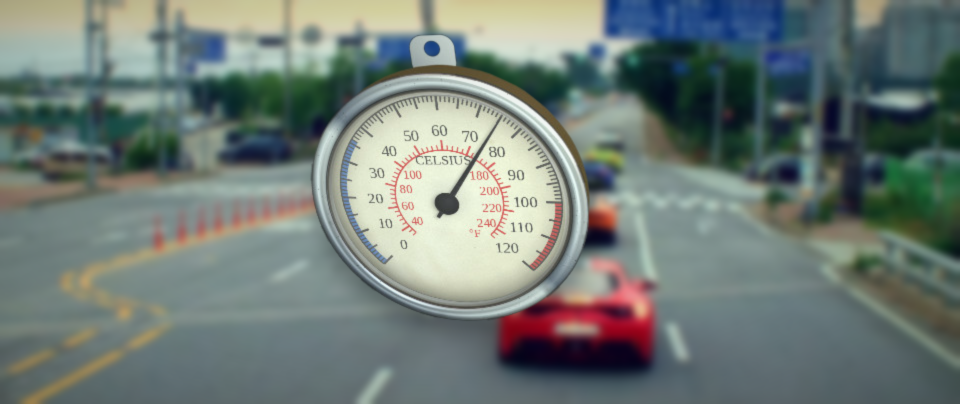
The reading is 75°C
